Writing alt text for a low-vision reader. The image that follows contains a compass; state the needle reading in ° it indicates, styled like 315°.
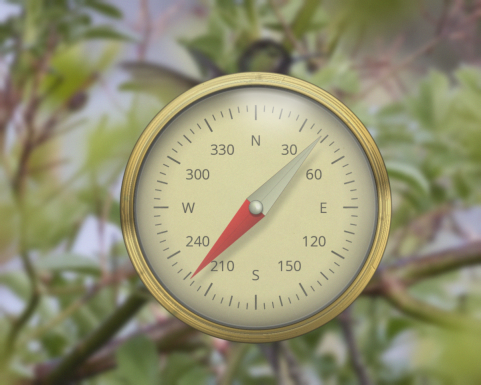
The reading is 222.5°
